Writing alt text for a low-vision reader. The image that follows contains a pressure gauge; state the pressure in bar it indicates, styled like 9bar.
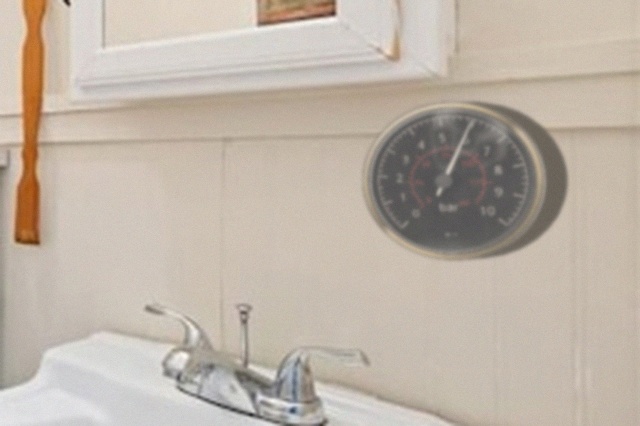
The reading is 6bar
